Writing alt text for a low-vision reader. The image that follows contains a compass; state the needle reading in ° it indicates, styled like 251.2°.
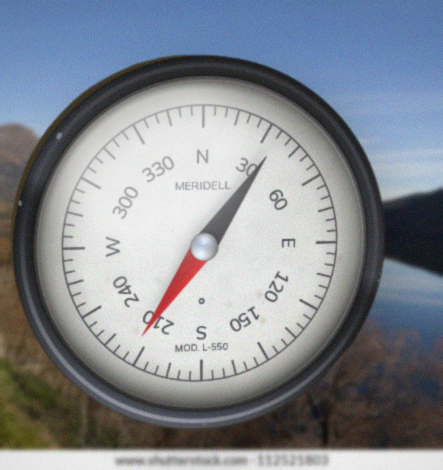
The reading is 215°
